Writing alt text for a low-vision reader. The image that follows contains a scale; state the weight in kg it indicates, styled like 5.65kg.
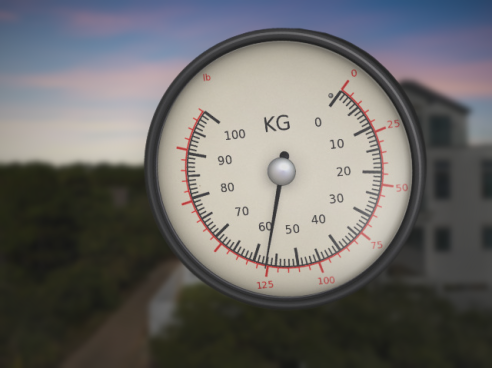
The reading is 57kg
